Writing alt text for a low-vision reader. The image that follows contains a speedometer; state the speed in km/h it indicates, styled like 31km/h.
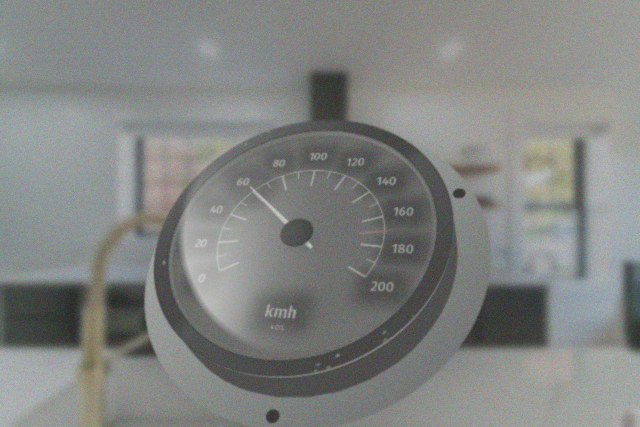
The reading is 60km/h
